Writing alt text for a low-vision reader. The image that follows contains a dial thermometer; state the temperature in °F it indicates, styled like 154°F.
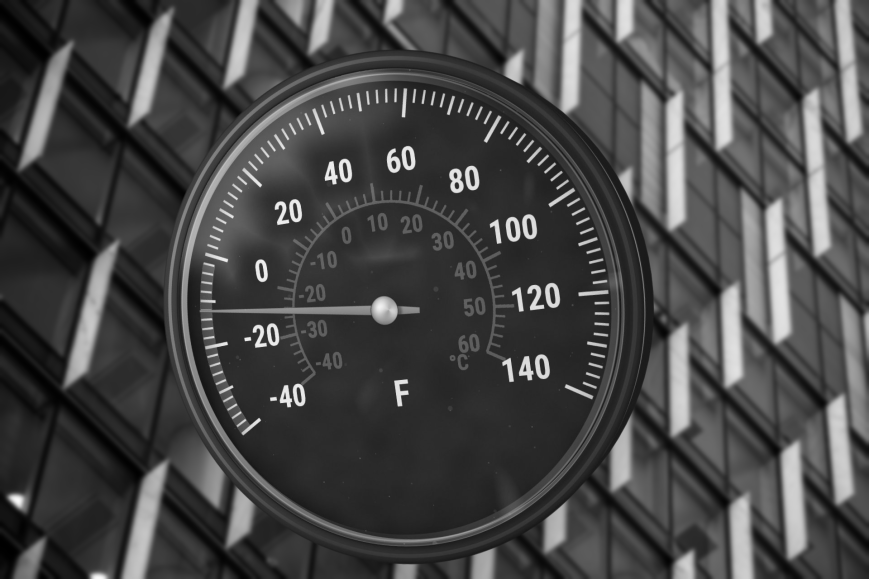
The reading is -12°F
